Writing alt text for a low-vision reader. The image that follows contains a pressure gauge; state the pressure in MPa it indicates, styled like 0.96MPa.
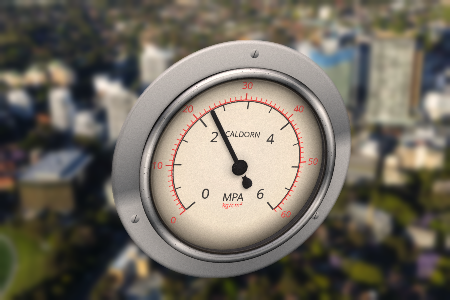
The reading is 2.25MPa
